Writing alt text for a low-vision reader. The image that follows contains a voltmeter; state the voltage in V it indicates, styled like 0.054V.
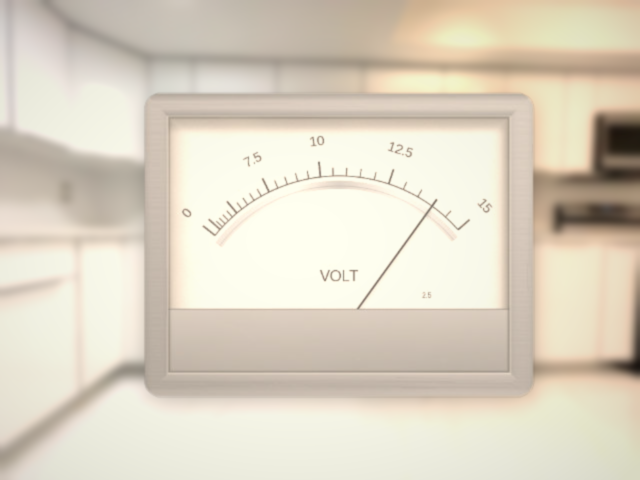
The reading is 14V
